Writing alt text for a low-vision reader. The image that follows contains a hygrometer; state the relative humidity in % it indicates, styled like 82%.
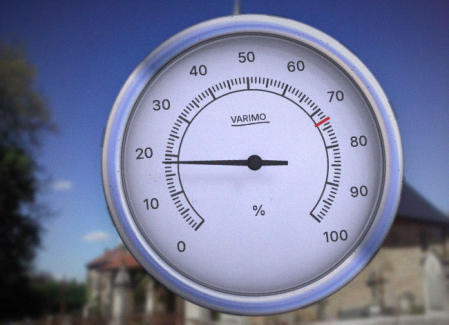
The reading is 18%
